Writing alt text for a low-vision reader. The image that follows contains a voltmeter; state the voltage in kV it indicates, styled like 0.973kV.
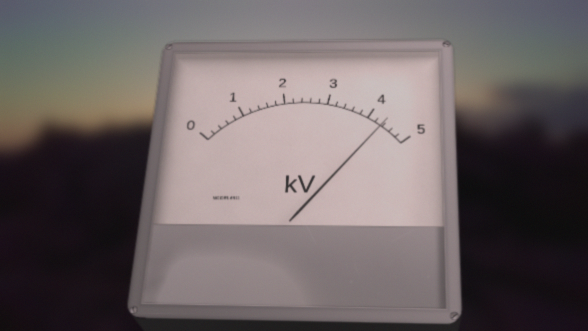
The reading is 4.4kV
